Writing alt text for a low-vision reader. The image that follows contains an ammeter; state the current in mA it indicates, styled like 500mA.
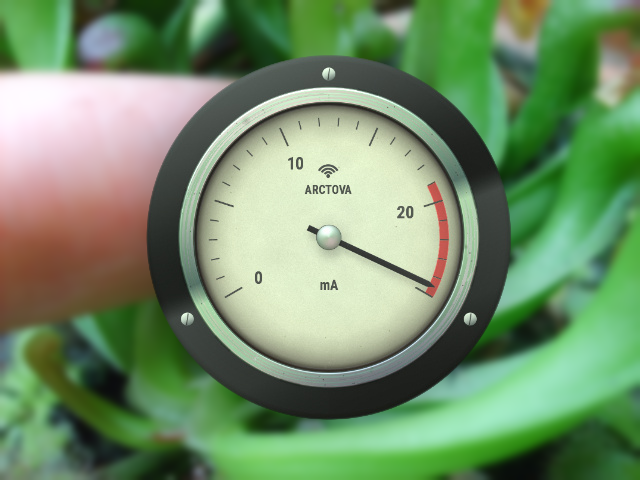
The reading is 24.5mA
